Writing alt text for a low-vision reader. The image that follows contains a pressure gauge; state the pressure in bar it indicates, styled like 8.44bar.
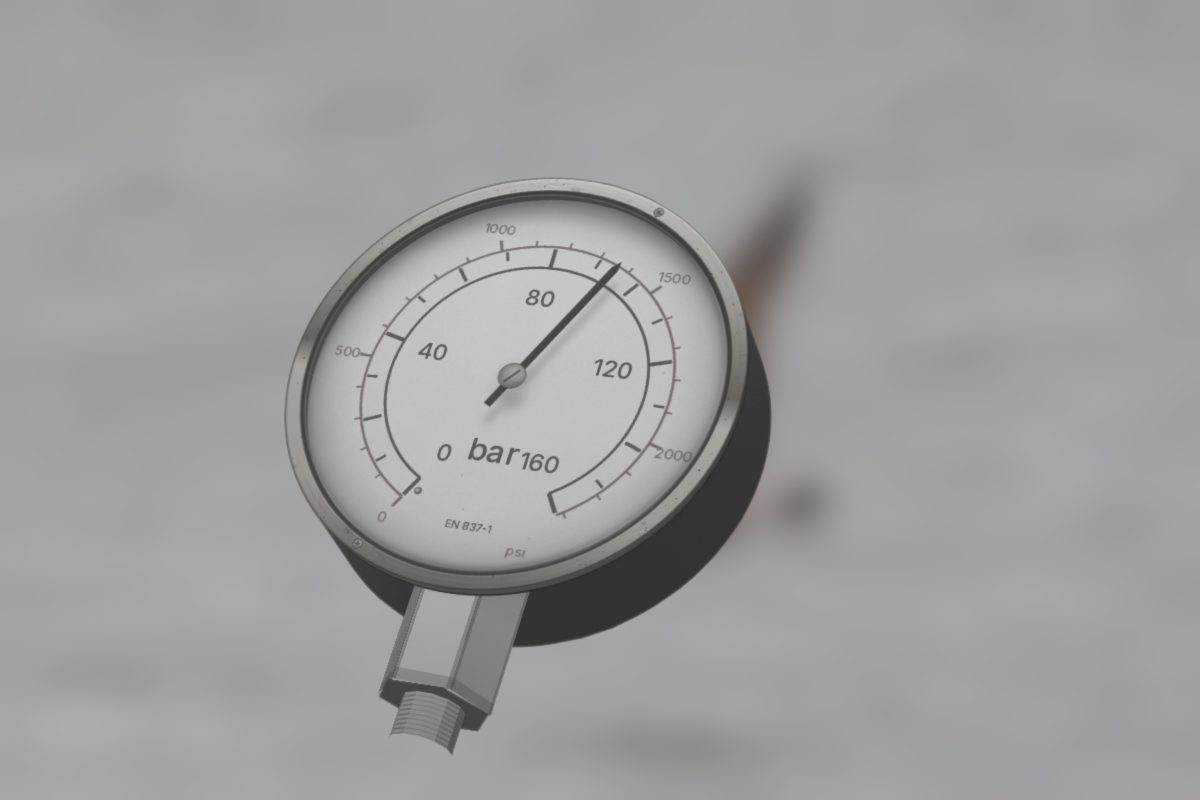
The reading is 95bar
